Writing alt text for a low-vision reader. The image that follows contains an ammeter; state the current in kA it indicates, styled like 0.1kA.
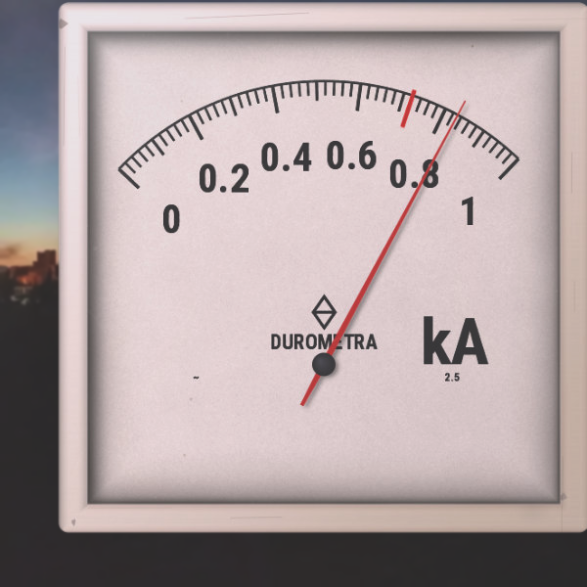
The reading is 0.83kA
